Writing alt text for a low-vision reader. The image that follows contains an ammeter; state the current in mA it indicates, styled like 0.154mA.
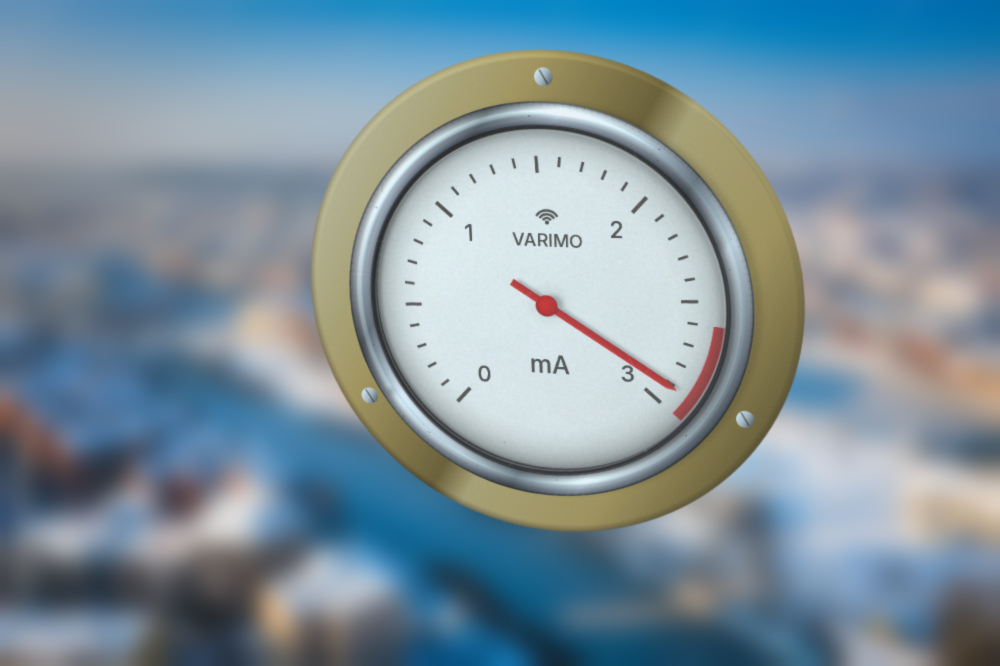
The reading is 2.9mA
